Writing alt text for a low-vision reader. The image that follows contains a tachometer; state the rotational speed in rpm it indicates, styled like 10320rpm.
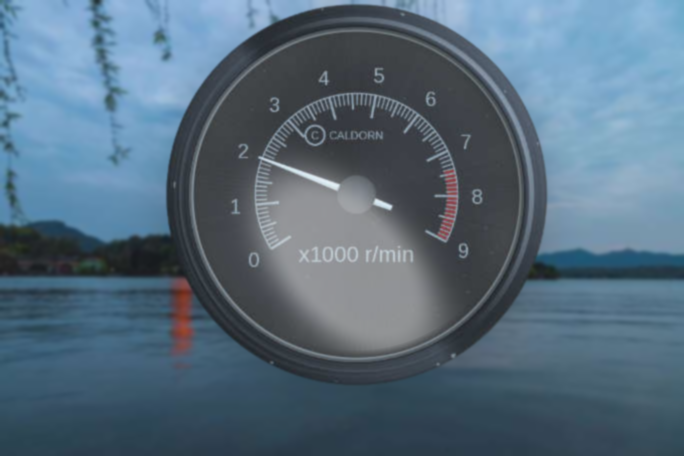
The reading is 2000rpm
